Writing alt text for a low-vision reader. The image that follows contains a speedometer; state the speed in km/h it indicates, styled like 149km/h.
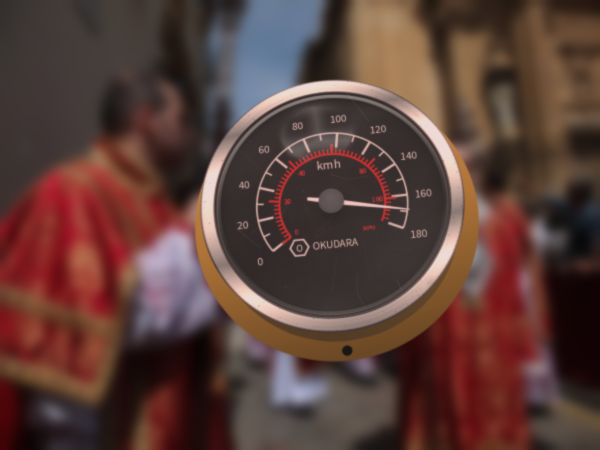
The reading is 170km/h
